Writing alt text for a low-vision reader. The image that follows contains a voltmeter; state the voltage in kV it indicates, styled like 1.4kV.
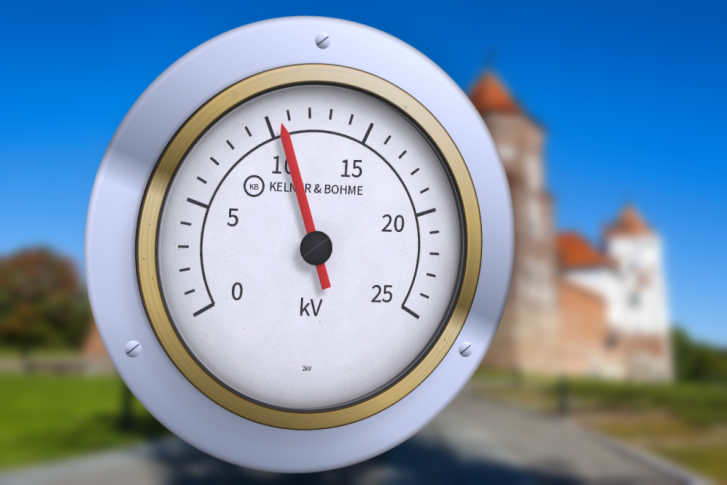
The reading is 10.5kV
